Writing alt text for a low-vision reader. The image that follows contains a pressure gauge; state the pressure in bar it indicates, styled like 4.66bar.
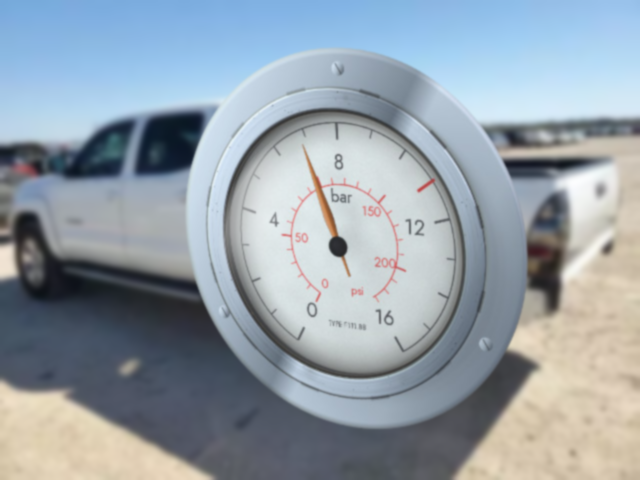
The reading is 7bar
